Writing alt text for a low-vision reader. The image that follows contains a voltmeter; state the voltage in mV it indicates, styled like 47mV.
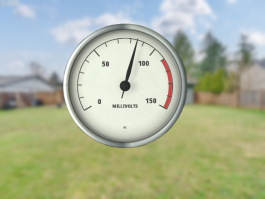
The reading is 85mV
